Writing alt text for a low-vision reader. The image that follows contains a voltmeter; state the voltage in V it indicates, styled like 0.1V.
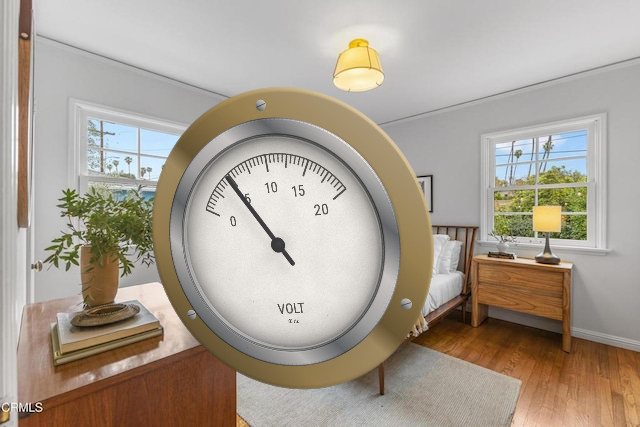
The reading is 5V
